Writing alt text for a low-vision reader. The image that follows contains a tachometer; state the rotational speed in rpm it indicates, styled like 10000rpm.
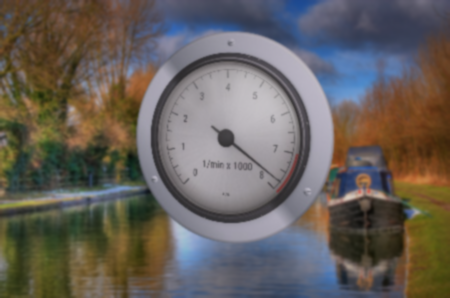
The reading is 7750rpm
